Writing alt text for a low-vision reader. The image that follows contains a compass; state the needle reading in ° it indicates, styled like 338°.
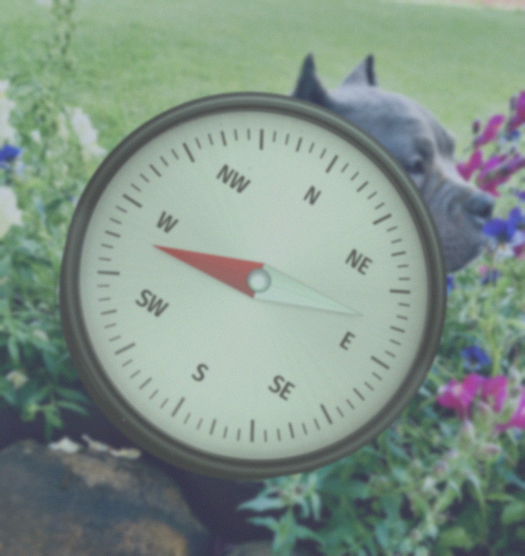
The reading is 255°
